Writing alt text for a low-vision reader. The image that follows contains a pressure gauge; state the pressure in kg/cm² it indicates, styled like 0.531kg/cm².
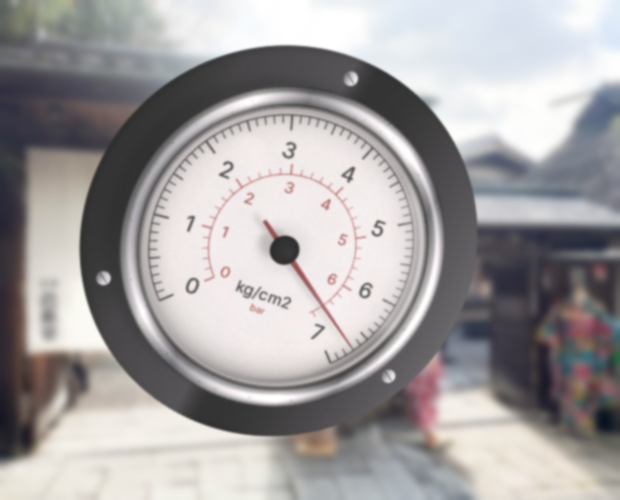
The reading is 6.7kg/cm²
